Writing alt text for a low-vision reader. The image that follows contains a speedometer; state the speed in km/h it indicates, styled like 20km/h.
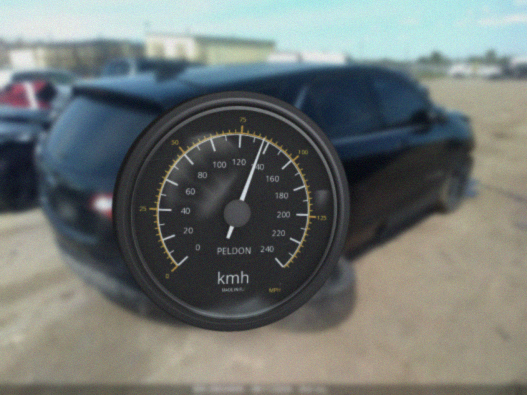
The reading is 135km/h
